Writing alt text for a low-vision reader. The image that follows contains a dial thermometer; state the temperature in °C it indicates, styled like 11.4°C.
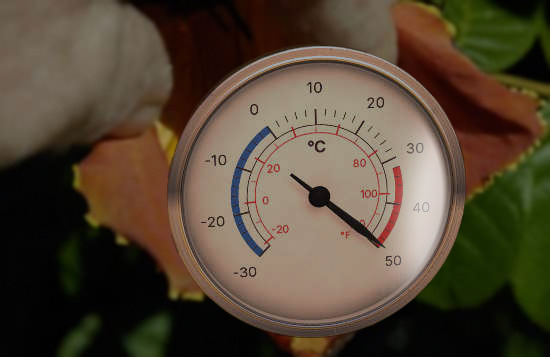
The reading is 49°C
